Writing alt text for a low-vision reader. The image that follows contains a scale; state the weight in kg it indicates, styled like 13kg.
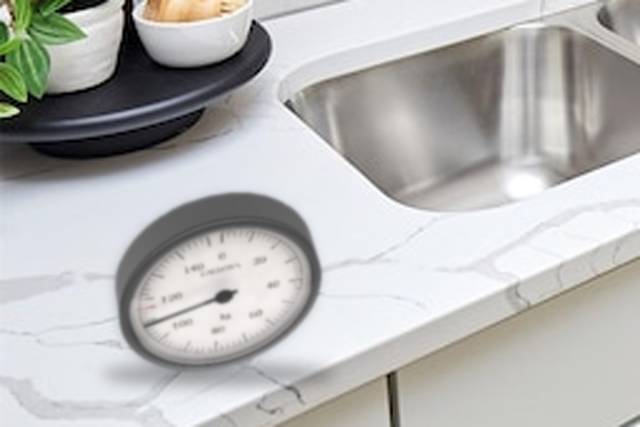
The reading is 110kg
